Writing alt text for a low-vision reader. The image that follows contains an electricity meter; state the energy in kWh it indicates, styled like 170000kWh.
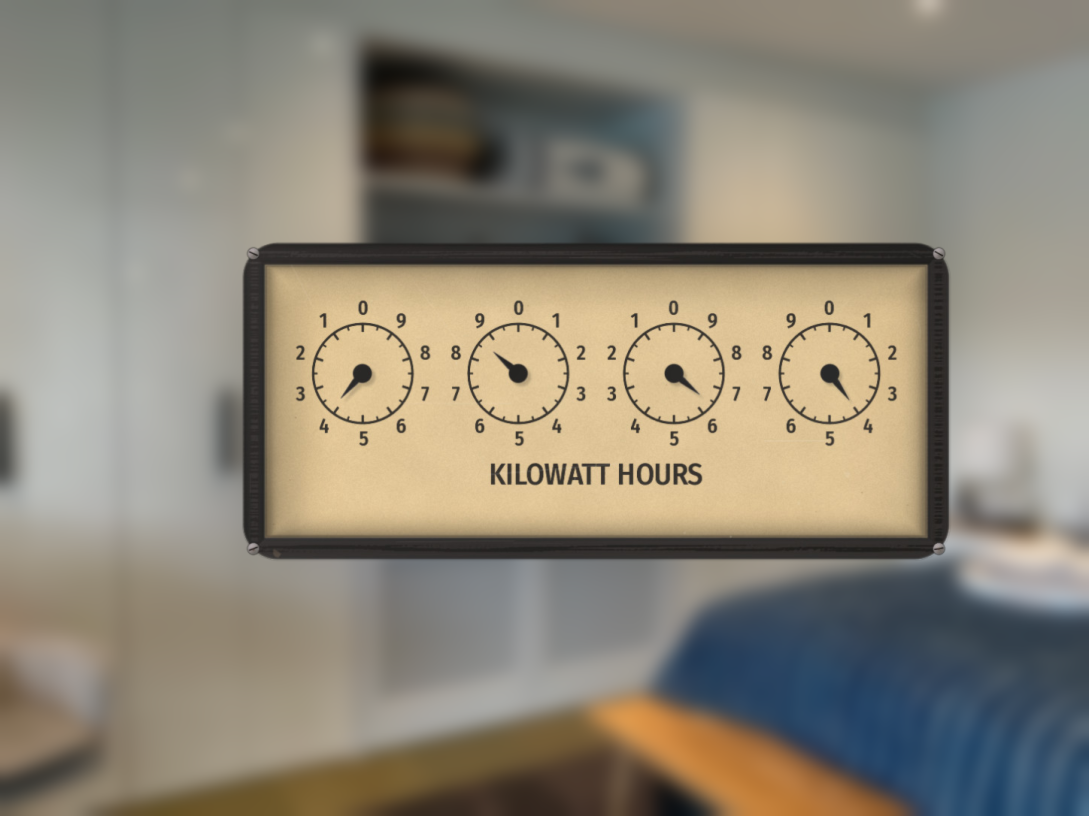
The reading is 3864kWh
